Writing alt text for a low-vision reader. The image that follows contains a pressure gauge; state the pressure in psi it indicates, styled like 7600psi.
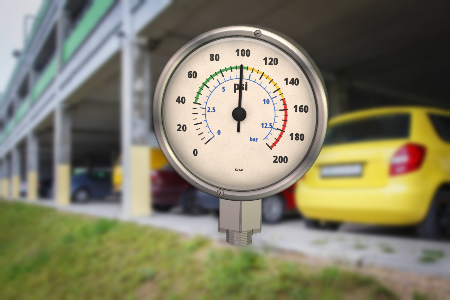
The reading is 100psi
